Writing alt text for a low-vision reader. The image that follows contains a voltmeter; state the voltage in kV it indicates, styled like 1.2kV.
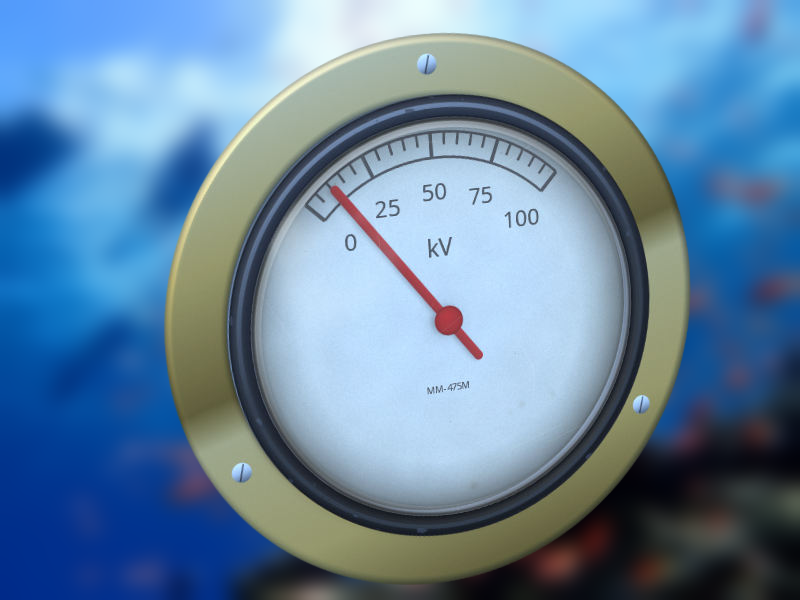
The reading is 10kV
